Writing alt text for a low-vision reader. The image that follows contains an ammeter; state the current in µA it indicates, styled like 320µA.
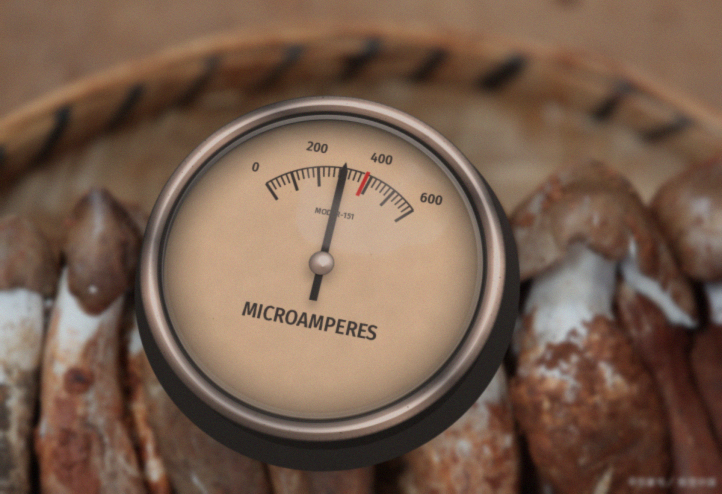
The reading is 300µA
